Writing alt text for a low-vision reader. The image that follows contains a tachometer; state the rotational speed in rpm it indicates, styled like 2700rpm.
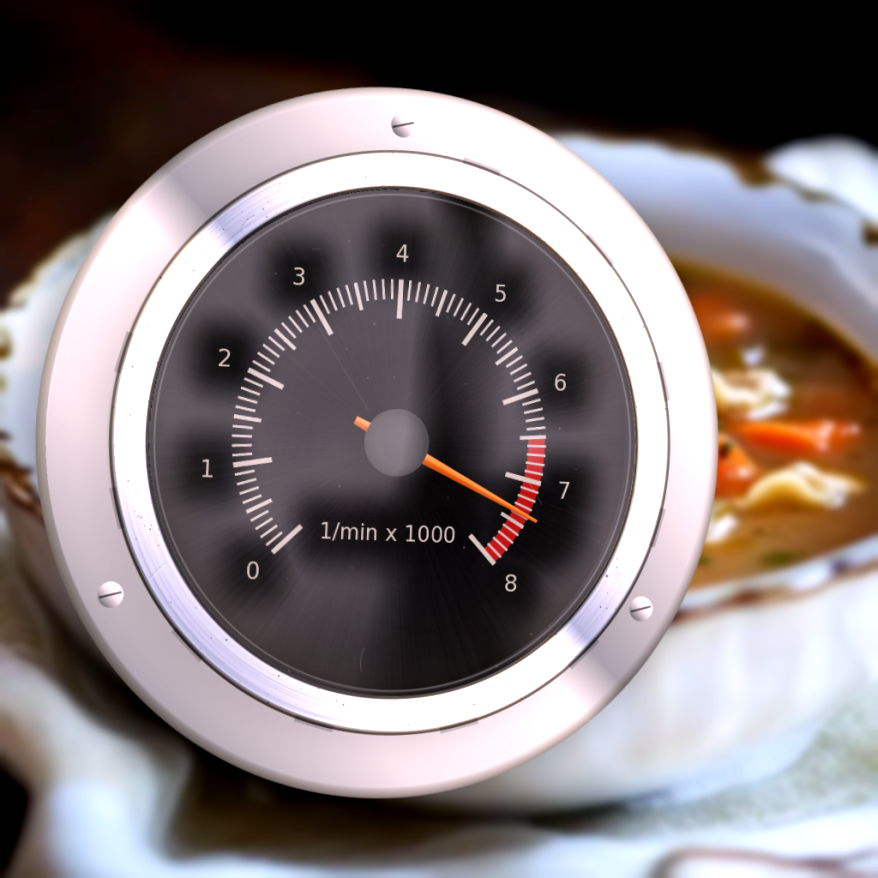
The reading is 7400rpm
